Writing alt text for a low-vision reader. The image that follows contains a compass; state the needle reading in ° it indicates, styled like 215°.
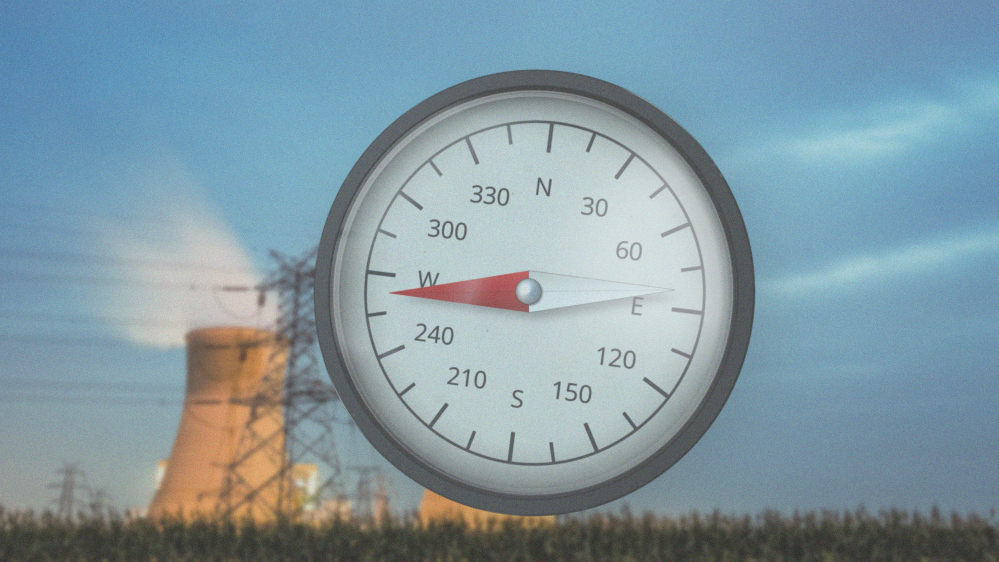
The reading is 262.5°
